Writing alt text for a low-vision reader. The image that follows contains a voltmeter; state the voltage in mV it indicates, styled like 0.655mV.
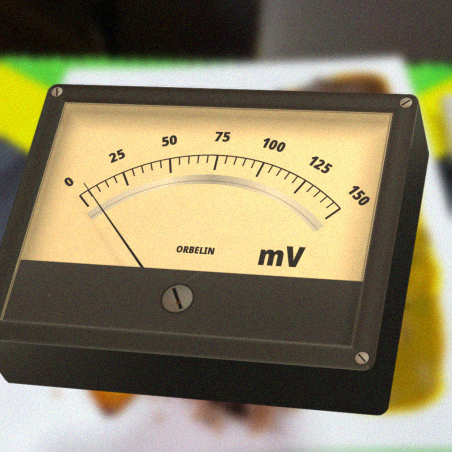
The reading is 5mV
